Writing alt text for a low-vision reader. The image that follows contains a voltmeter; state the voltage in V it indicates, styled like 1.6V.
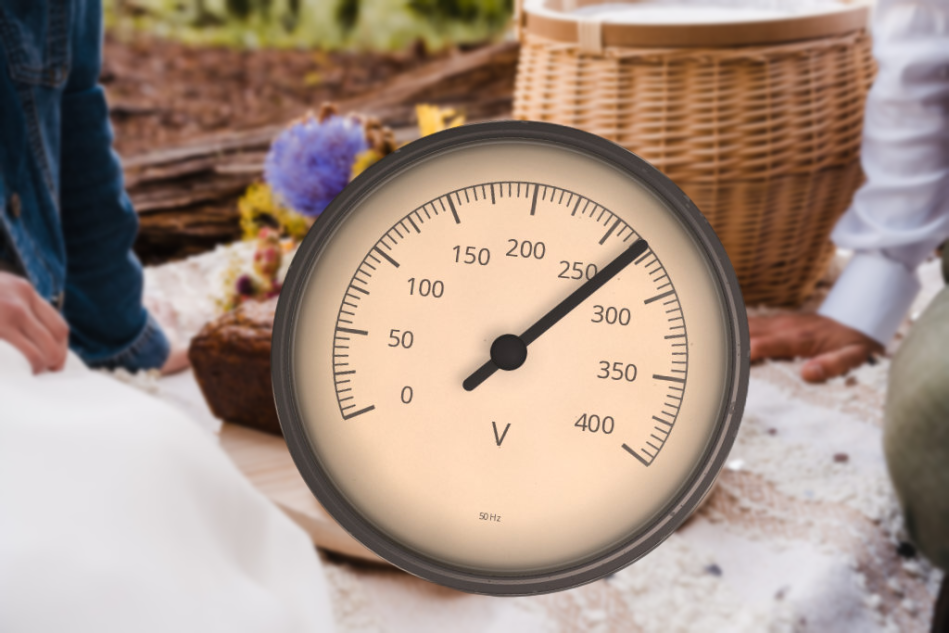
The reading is 270V
